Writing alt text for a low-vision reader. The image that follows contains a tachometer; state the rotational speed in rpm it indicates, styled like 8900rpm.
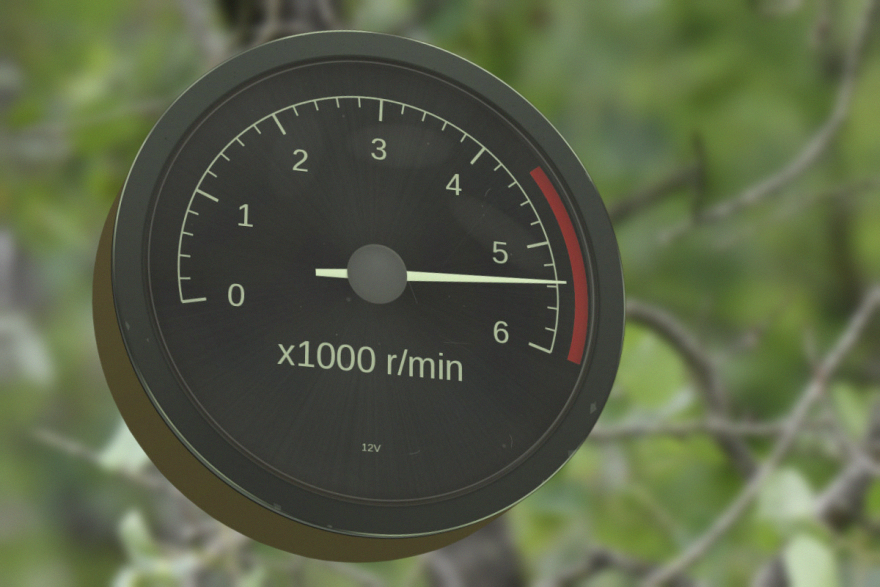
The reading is 5400rpm
